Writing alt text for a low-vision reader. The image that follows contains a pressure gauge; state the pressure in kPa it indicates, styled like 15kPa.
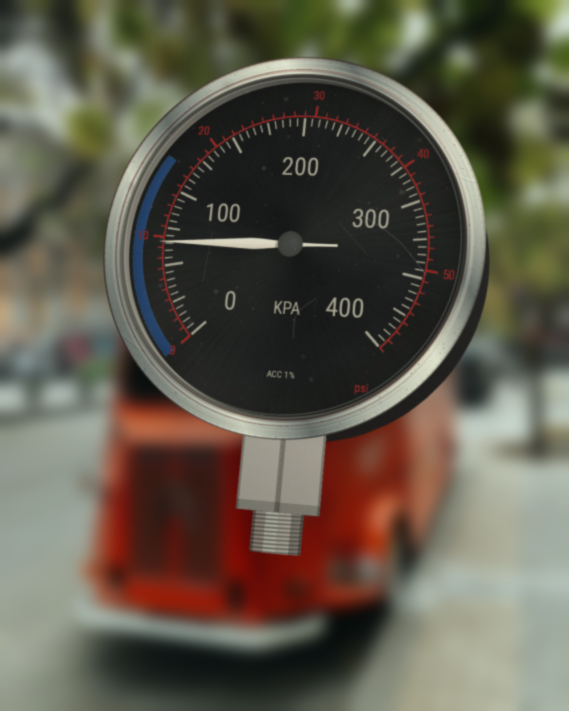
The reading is 65kPa
